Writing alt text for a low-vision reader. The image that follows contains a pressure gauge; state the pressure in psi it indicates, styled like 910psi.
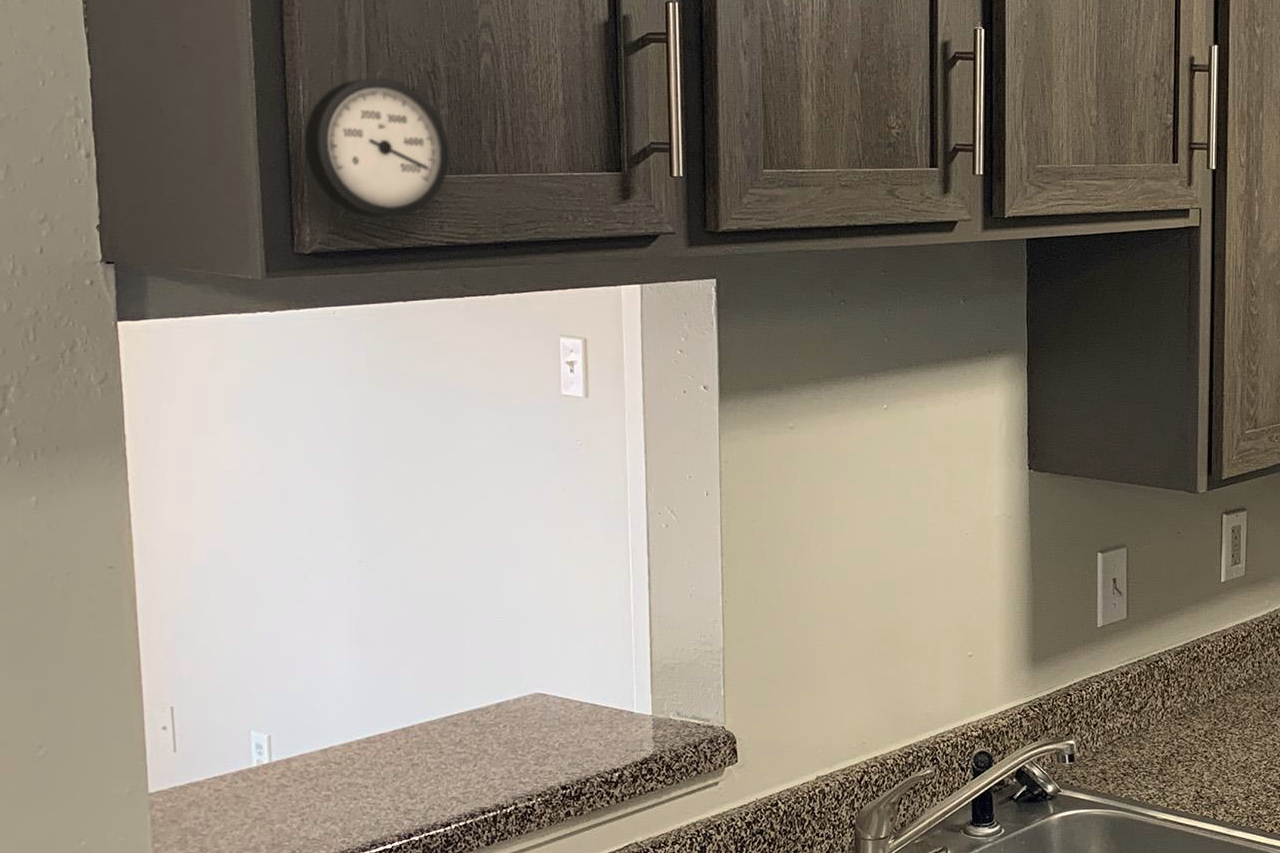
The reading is 4750psi
